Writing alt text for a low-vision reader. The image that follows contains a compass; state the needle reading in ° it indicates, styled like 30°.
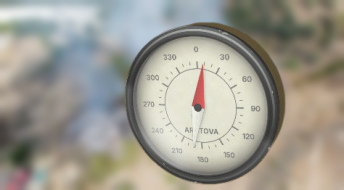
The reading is 10°
